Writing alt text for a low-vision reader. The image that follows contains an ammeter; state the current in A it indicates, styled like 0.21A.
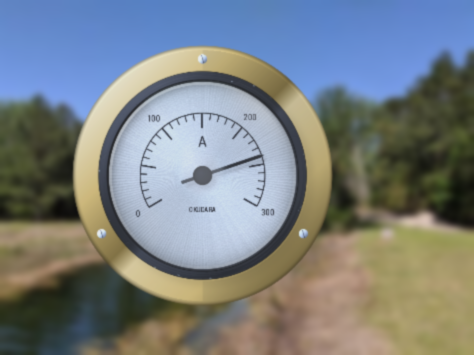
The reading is 240A
